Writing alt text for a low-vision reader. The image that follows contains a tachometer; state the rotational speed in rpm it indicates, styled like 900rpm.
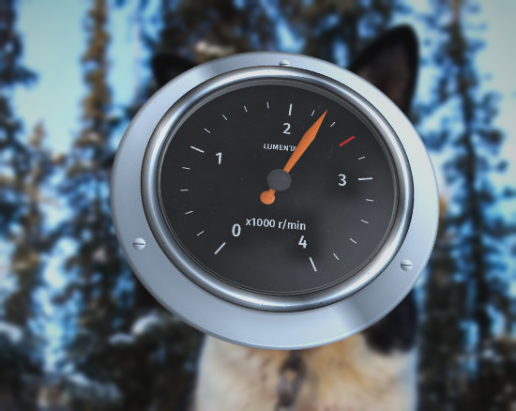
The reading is 2300rpm
